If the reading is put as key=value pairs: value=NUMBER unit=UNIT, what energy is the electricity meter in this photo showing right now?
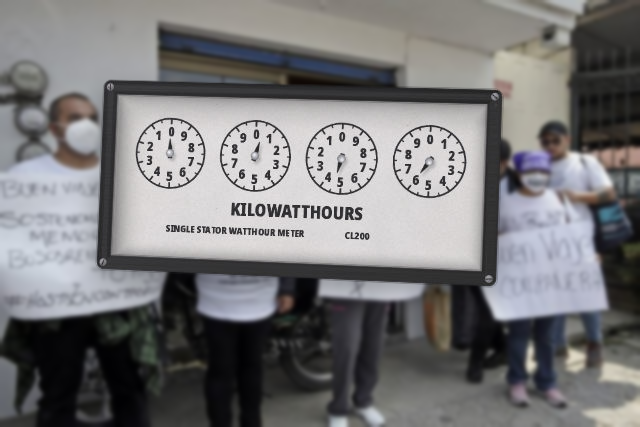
value=46 unit=kWh
